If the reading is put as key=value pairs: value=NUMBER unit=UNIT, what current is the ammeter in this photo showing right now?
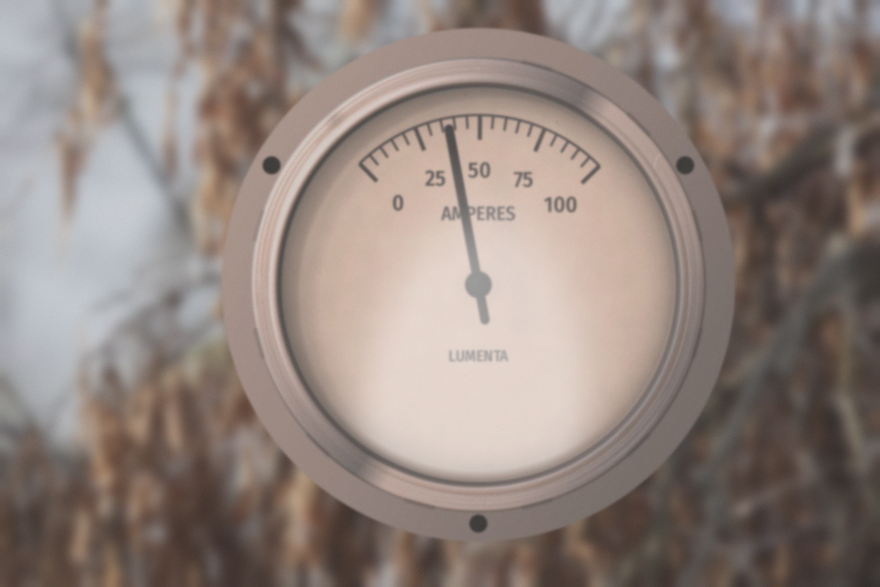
value=37.5 unit=A
